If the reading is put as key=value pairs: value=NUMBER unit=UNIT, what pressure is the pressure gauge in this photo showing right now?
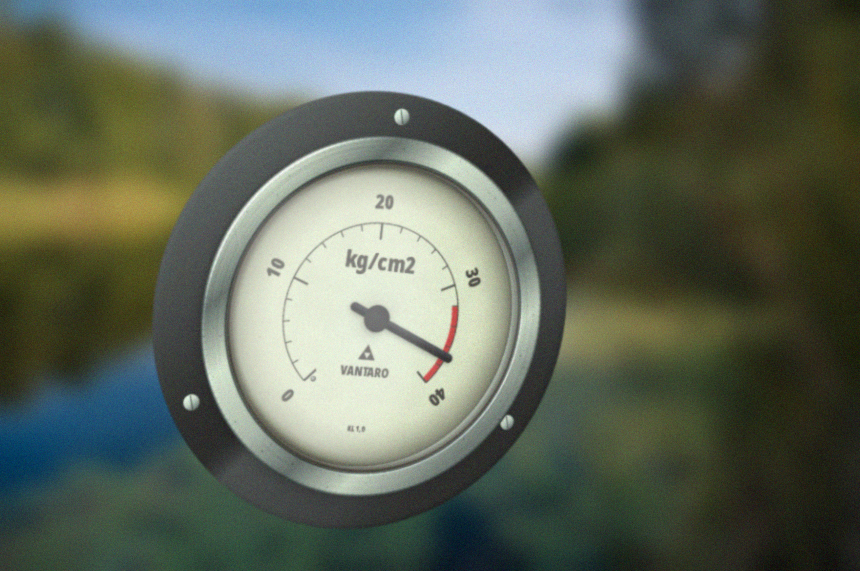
value=37 unit=kg/cm²
